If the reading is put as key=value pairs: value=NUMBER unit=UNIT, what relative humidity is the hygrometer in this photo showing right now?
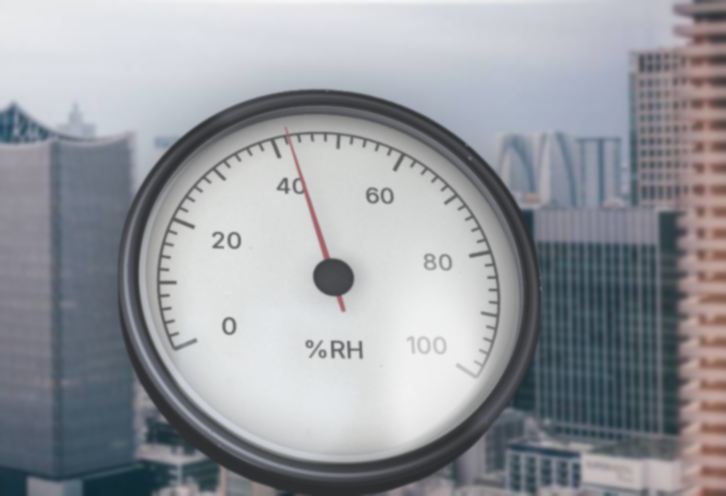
value=42 unit=%
